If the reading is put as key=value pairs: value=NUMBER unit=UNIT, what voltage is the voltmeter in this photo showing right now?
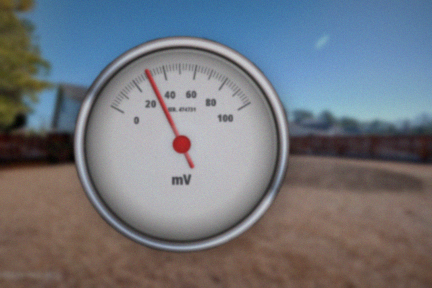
value=30 unit=mV
